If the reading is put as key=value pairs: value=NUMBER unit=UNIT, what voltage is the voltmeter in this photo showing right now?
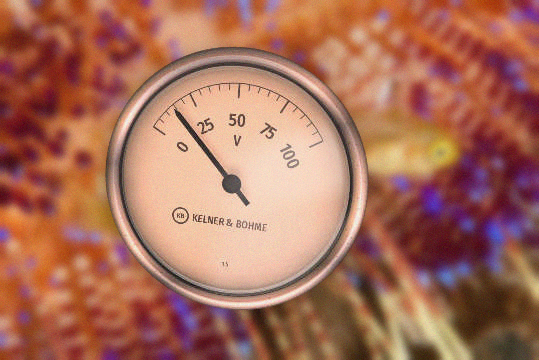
value=15 unit=V
